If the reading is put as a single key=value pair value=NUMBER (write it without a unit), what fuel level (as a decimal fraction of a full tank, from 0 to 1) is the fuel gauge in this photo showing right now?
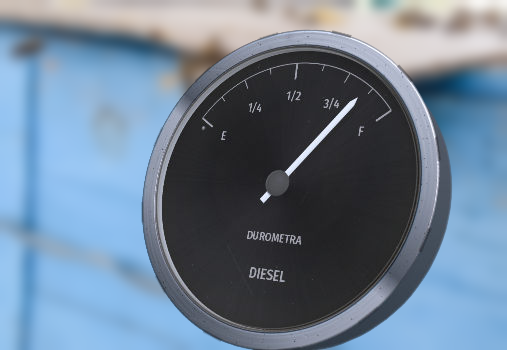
value=0.875
